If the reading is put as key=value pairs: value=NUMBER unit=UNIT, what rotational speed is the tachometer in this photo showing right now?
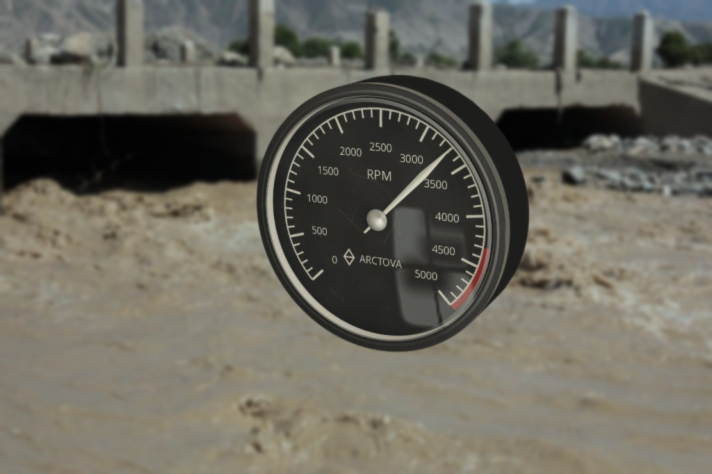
value=3300 unit=rpm
